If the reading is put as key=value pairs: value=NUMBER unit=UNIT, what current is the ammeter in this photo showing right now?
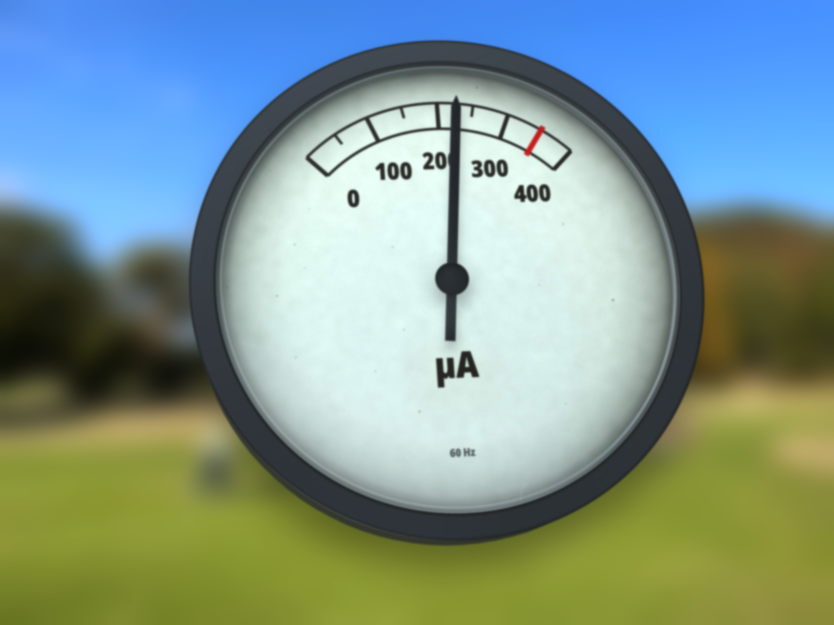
value=225 unit=µA
